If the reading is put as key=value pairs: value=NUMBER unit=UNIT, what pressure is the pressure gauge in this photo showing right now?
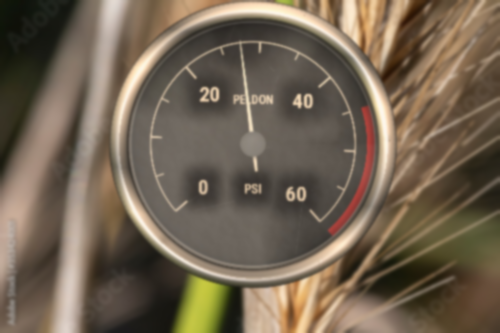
value=27.5 unit=psi
